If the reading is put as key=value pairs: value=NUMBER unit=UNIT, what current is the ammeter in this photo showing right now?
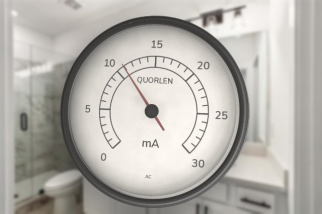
value=11 unit=mA
